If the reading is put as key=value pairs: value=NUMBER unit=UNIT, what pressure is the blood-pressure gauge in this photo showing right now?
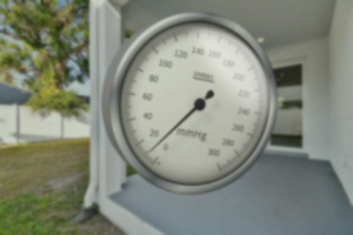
value=10 unit=mmHg
